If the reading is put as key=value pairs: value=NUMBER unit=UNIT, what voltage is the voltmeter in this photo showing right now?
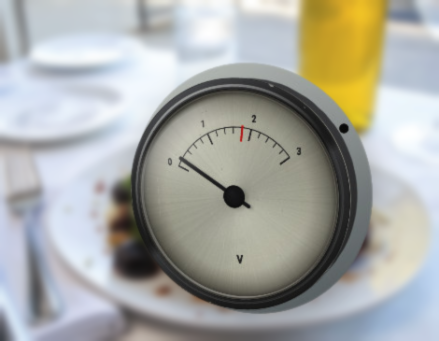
value=0.2 unit=V
